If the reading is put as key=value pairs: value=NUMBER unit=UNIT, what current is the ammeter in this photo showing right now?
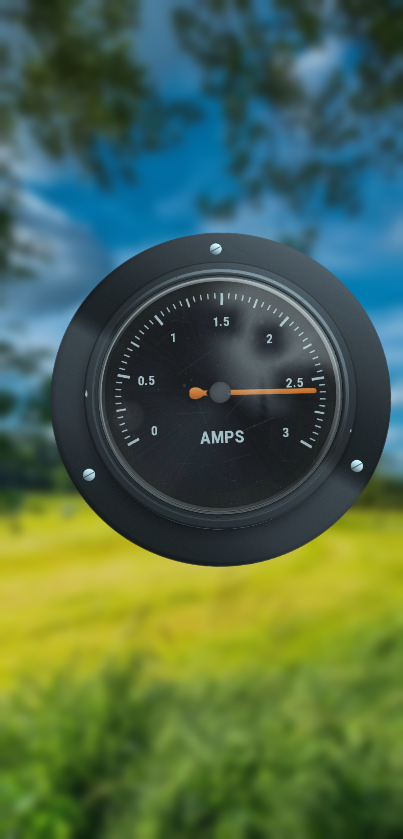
value=2.6 unit=A
